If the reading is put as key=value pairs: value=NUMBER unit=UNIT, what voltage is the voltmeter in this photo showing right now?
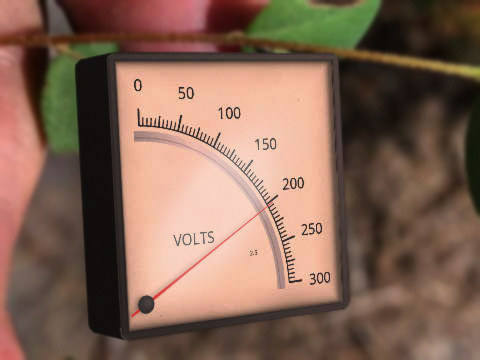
value=200 unit=V
